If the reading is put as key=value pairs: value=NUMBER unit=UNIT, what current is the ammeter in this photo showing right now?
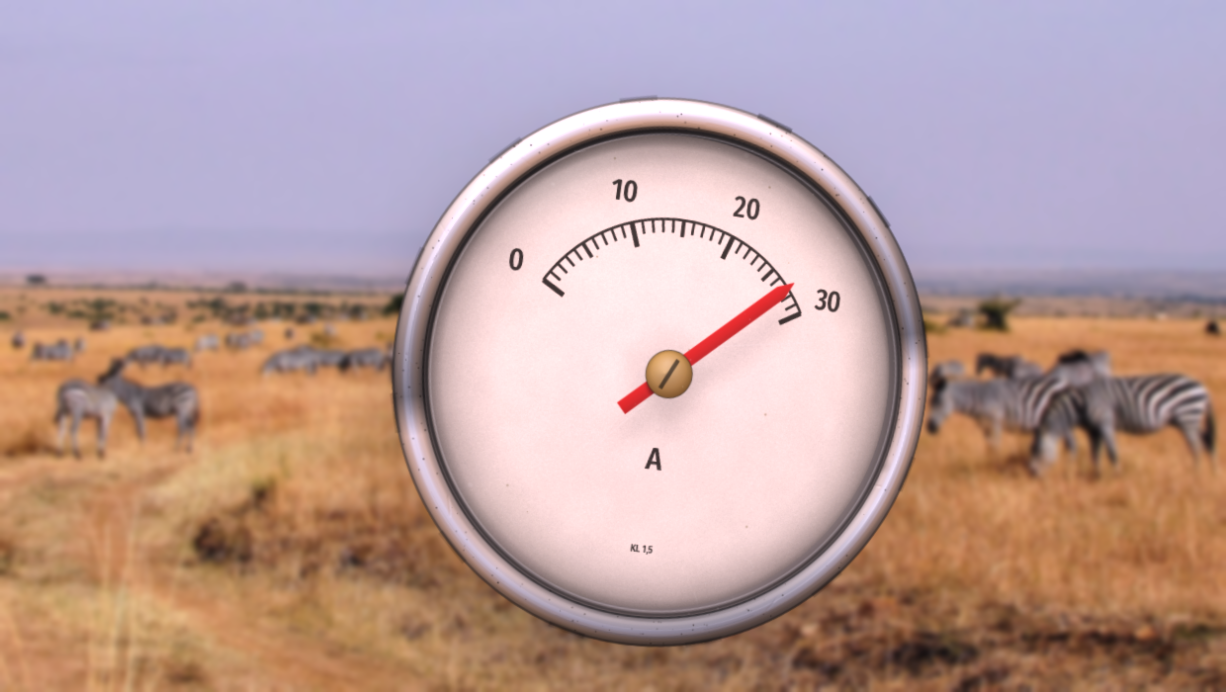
value=27 unit=A
